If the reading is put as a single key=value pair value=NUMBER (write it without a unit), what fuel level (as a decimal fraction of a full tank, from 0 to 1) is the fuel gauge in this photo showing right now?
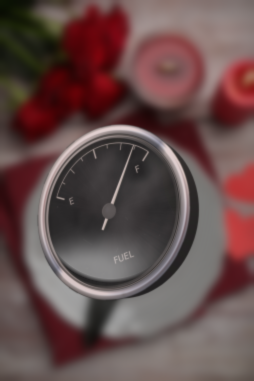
value=0.875
